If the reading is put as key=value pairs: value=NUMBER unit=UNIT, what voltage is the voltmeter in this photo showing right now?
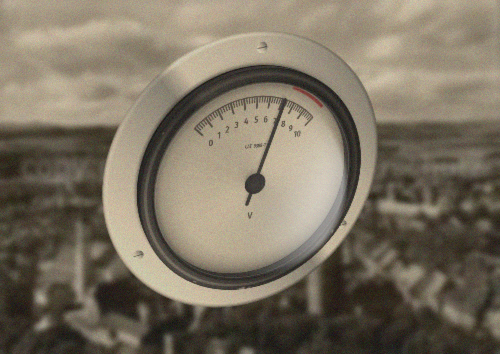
value=7 unit=V
